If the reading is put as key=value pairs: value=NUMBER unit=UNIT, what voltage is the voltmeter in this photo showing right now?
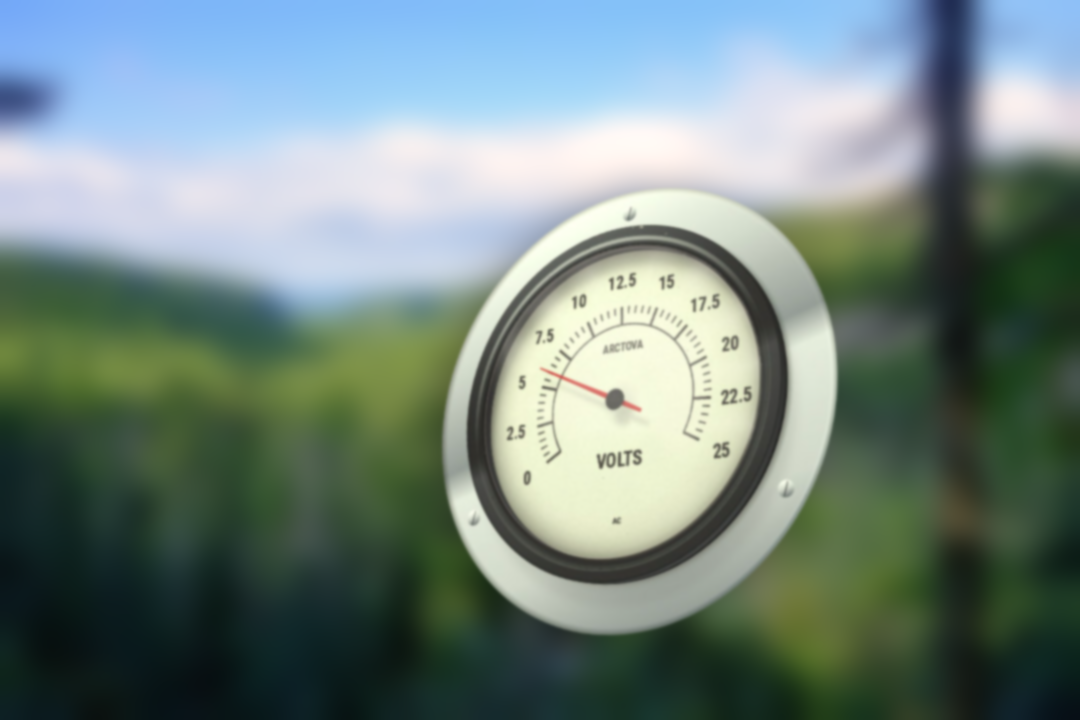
value=6 unit=V
